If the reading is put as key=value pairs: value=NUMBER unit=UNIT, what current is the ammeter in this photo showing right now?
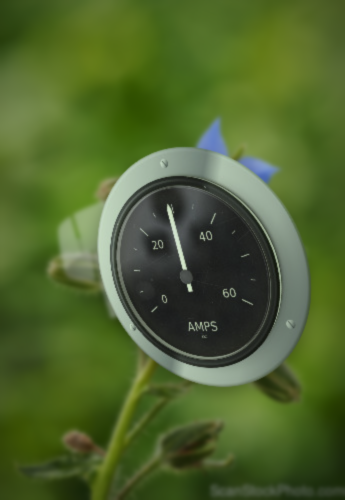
value=30 unit=A
